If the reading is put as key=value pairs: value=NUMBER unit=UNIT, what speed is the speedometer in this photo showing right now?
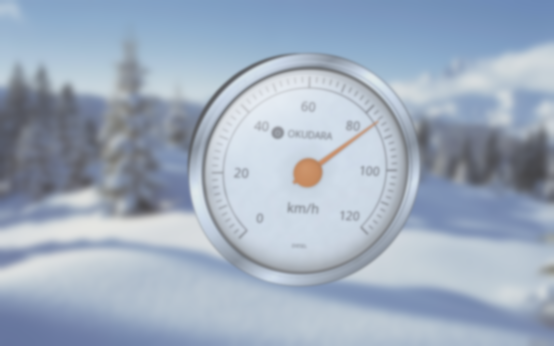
value=84 unit=km/h
